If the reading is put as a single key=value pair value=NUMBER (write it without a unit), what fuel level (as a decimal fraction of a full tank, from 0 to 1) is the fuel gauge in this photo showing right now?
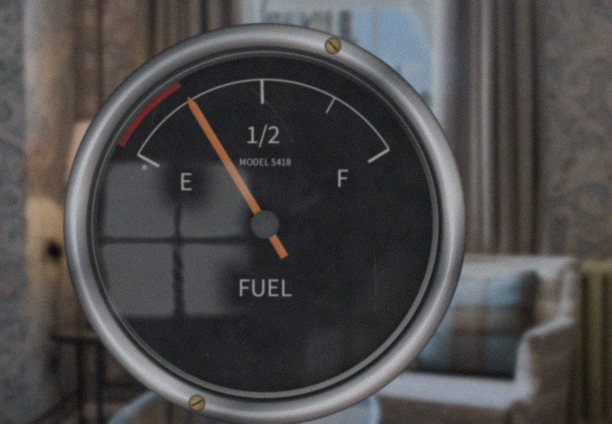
value=0.25
